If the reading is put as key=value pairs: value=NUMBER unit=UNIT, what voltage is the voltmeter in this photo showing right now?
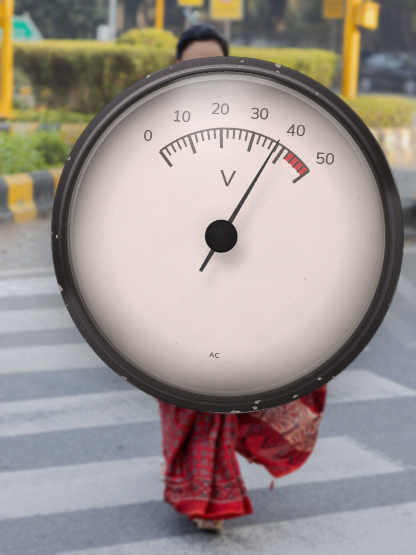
value=38 unit=V
